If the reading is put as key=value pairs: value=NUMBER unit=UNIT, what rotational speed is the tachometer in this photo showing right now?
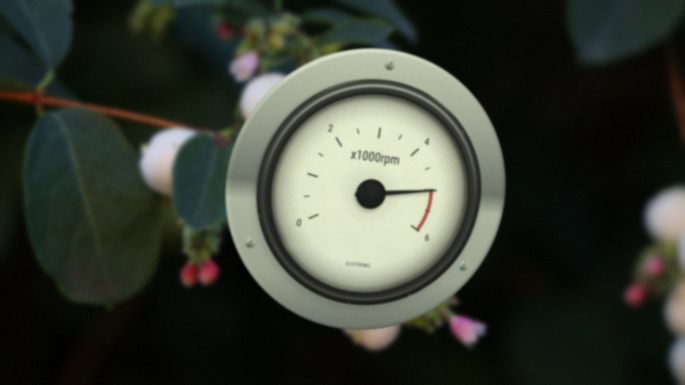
value=5000 unit=rpm
